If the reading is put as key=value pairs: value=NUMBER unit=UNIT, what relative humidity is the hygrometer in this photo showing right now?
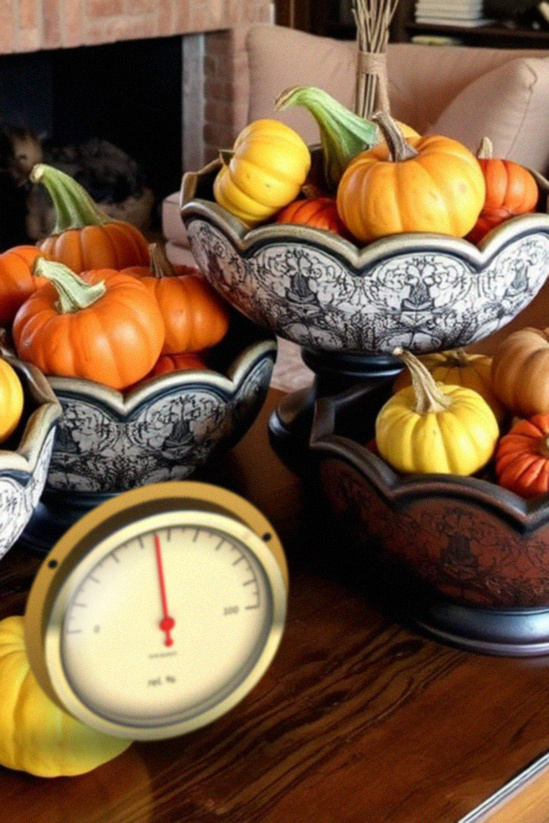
value=45 unit=%
